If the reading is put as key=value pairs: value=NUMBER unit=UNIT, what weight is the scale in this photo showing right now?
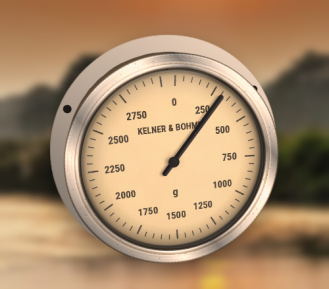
value=300 unit=g
